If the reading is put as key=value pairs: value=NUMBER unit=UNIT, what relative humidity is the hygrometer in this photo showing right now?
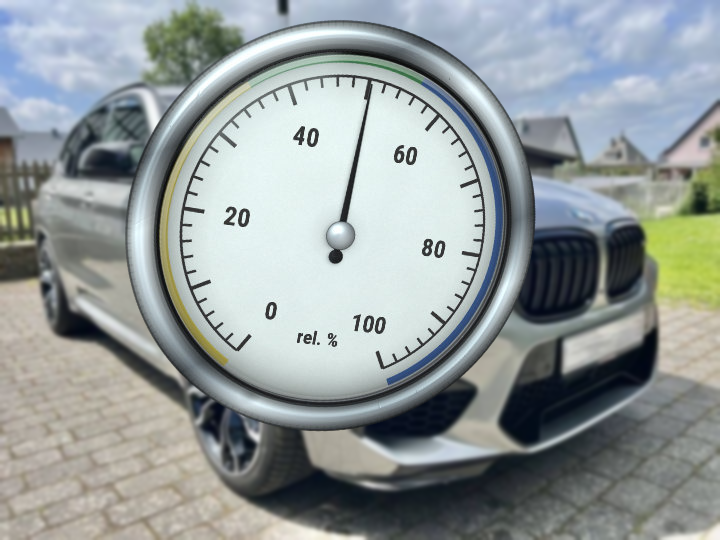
value=50 unit=%
